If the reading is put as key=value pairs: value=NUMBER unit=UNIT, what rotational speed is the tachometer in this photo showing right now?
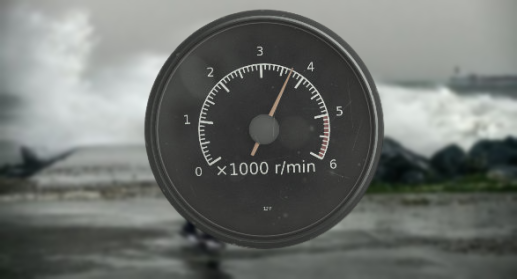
value=3700 unit=rpm
